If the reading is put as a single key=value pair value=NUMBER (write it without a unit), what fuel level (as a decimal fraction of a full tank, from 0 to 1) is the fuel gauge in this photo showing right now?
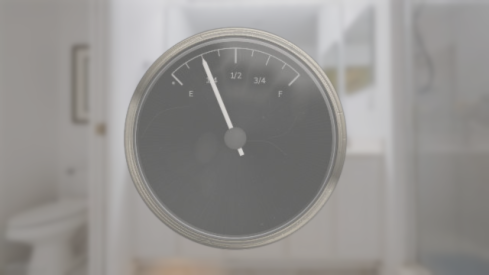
value=0.25
